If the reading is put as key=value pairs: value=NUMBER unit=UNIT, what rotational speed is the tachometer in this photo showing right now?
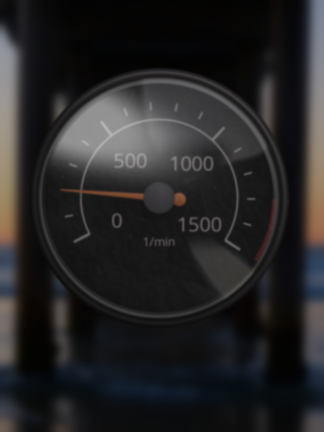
value=200 unit=rpm
